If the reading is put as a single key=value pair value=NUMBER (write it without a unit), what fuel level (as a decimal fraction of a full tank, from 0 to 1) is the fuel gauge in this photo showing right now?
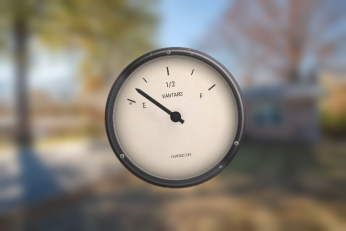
value=0.125
